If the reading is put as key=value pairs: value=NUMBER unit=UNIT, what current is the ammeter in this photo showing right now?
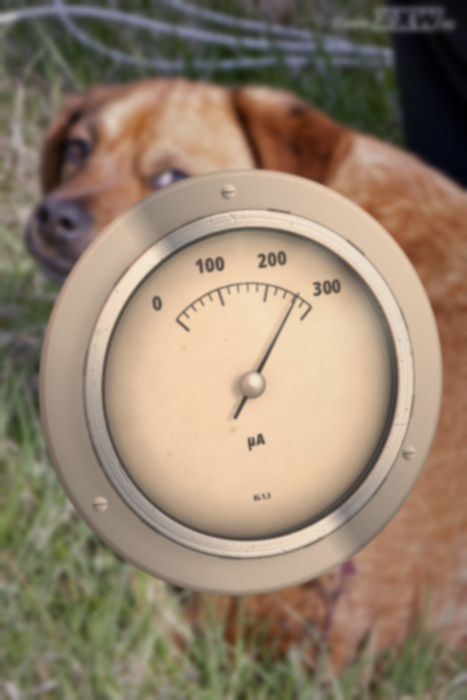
value=260 unit=µA
